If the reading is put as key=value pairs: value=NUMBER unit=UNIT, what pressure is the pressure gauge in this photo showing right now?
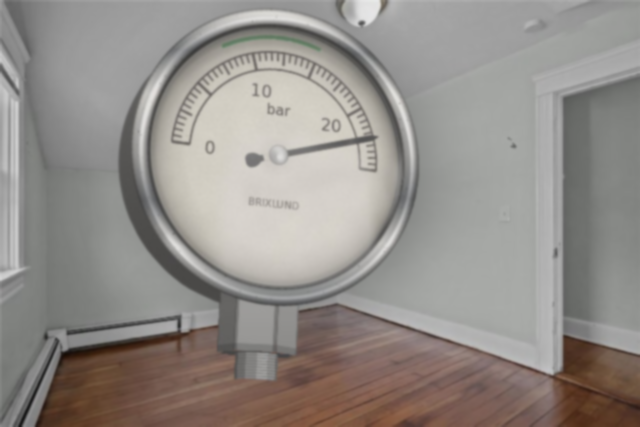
value=22.5 unit=bar
